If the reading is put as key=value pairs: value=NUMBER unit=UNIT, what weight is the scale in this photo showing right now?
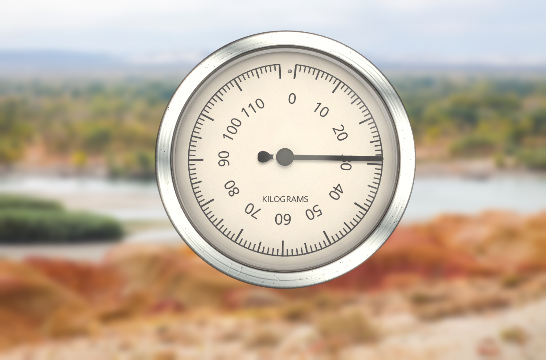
value=29 unit=kg
